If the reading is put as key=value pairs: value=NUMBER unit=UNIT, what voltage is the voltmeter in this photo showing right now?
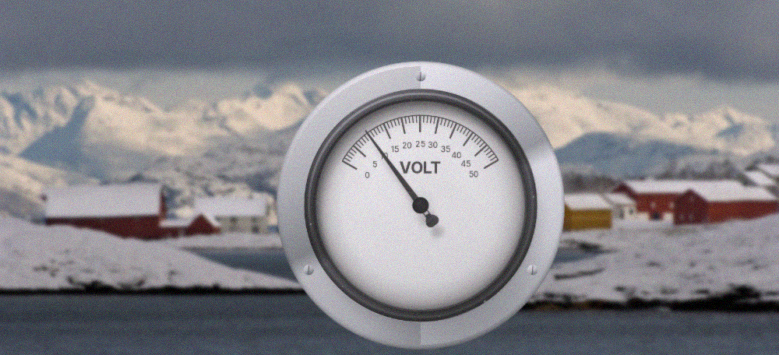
value=10 unit=V
